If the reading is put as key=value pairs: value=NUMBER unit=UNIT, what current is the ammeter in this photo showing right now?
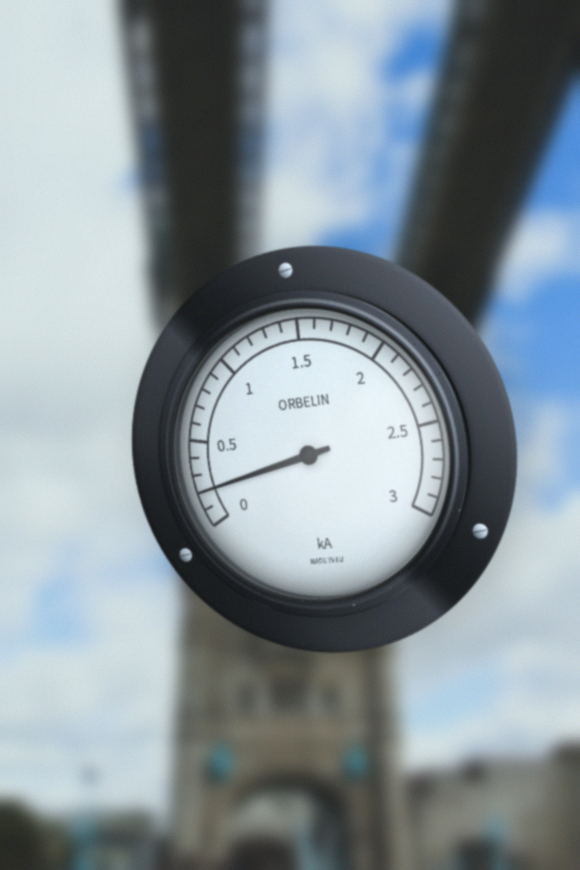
value=0.2 unit=kA
